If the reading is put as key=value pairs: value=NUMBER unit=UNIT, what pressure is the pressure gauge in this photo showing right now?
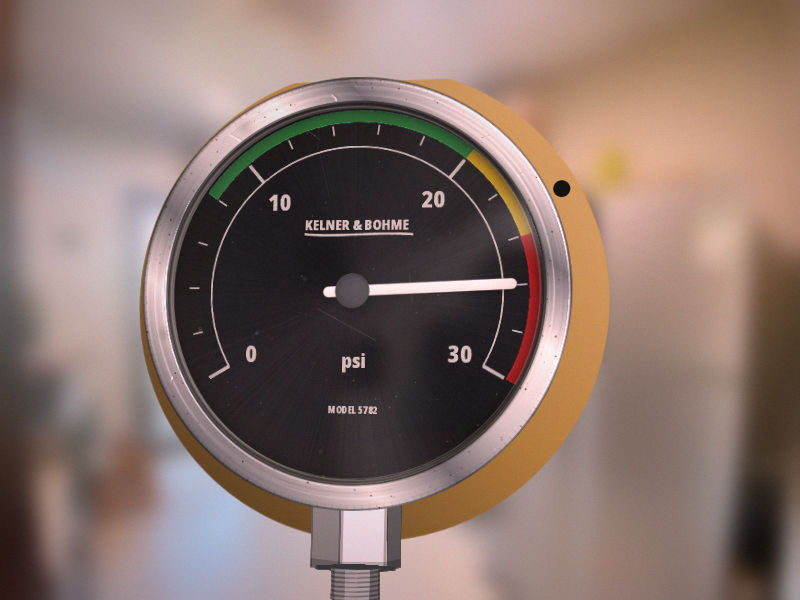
value=26 unit=psi
